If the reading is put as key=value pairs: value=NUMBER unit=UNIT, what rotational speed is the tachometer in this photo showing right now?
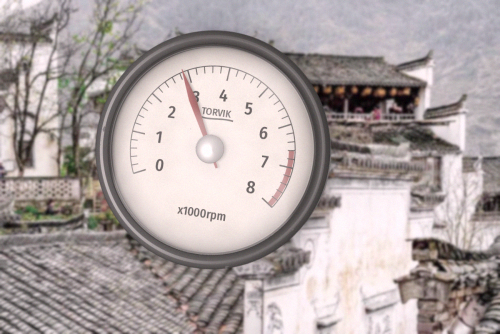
value=2900 unit=rpm
